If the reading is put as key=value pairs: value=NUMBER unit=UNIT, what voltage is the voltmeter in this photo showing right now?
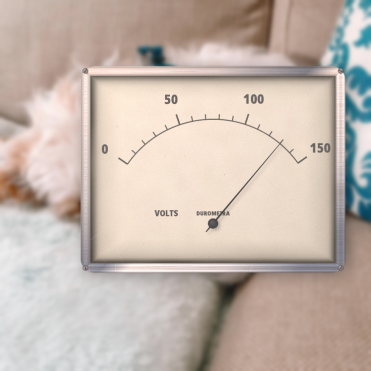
value=130 unit=V
